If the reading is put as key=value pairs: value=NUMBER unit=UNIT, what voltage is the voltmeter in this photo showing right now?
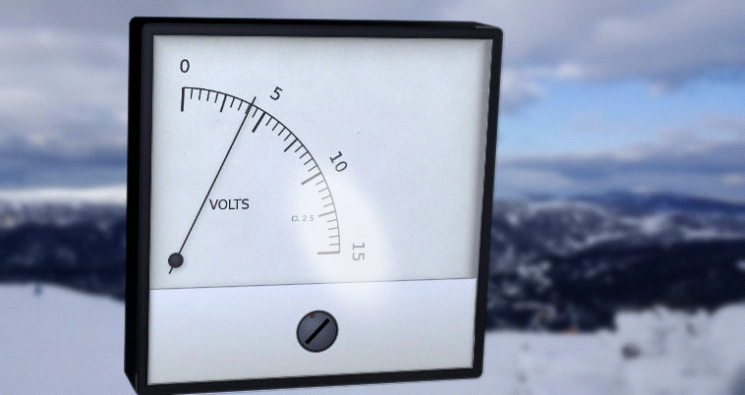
value=4 unit=V
